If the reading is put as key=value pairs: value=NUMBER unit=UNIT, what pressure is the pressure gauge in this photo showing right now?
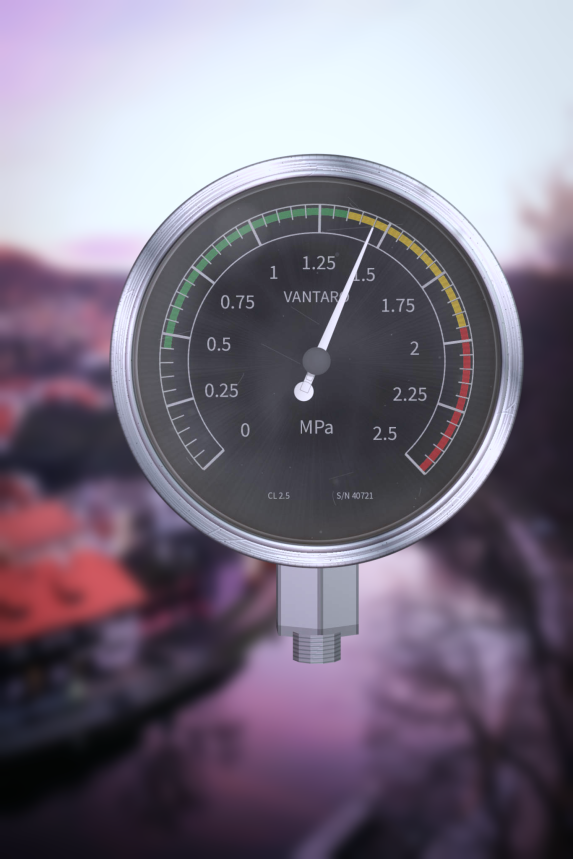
value=1.45 unit=MPa
